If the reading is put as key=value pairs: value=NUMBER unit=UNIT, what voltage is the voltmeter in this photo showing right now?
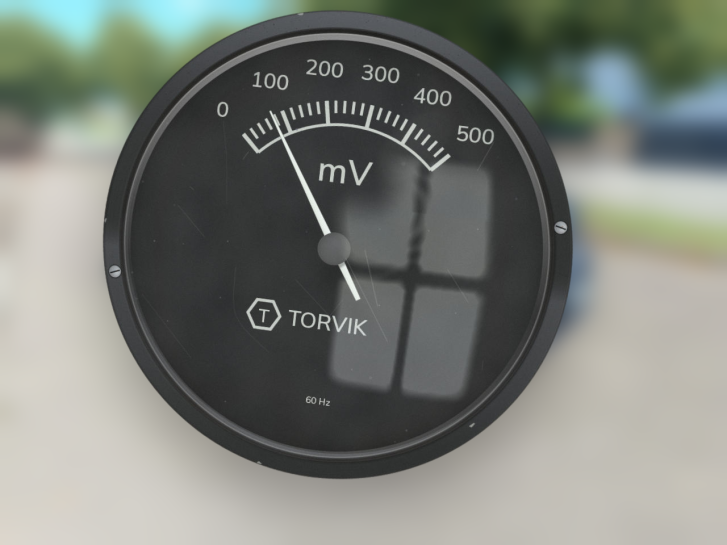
value=80 unit=mV
